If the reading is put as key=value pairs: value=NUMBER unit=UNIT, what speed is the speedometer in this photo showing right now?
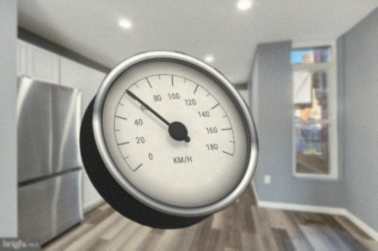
value=60 unit=km/h
